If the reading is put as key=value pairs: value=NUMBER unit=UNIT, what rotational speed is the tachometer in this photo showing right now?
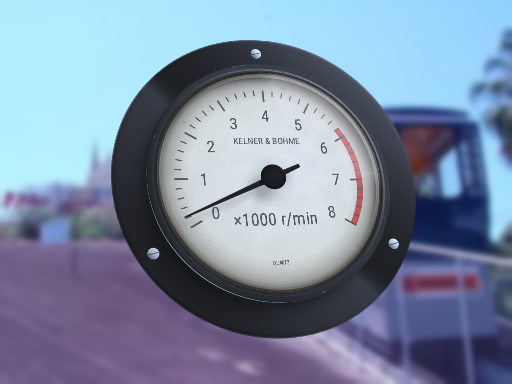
value=200 unit=rpm
